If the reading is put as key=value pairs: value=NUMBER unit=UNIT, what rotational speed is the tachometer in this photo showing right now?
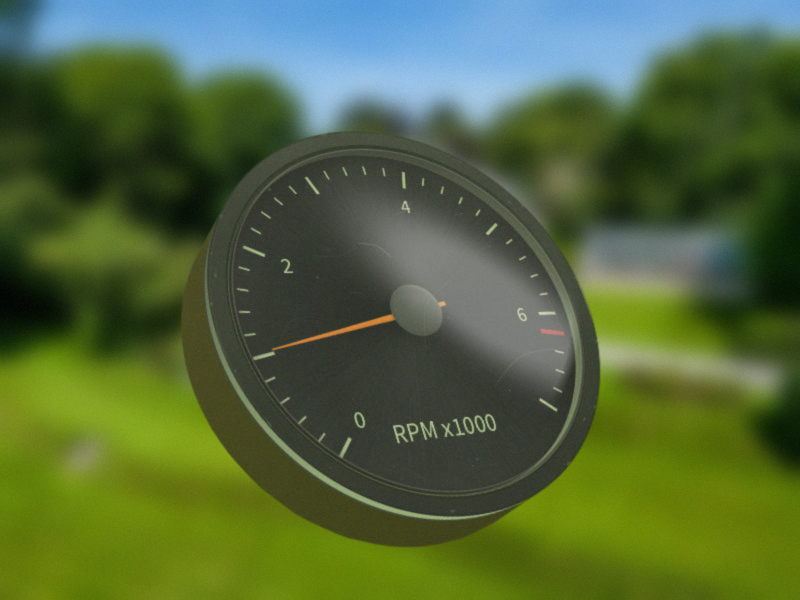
value=1000 unit=rpm
